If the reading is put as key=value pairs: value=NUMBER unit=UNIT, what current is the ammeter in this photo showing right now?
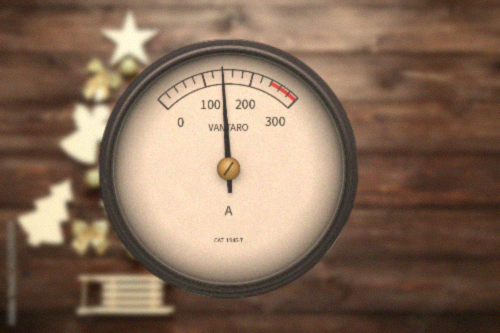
value=140 unit=A
